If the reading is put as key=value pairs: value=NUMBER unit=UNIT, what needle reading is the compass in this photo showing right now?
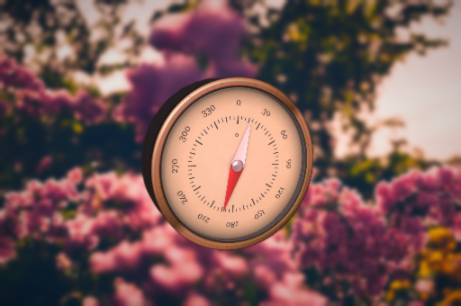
value=195 unit=°
